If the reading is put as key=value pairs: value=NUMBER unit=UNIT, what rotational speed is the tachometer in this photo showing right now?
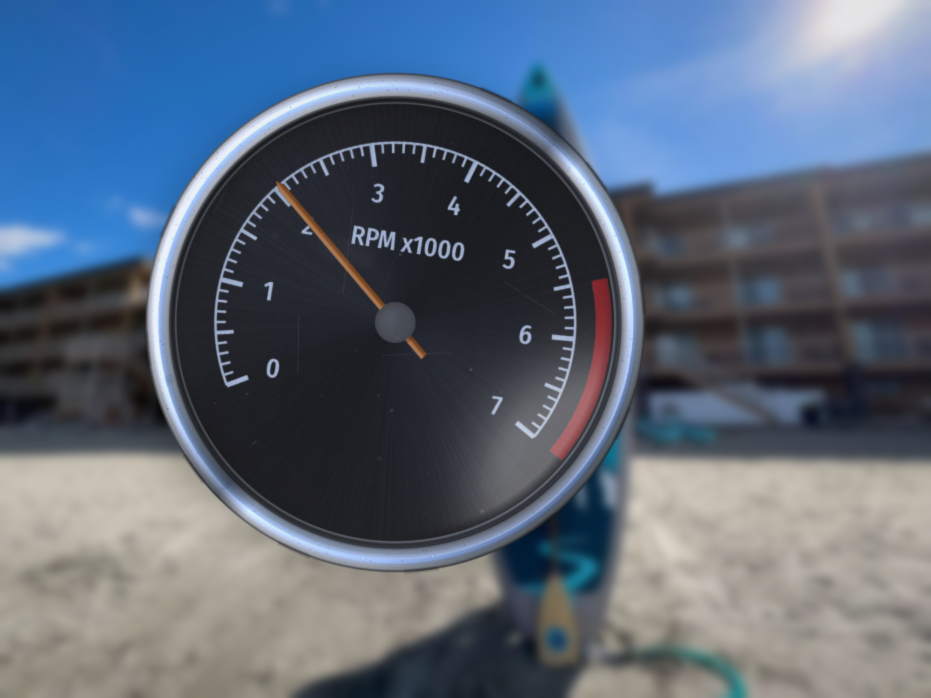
value=2050 unit=rpm
